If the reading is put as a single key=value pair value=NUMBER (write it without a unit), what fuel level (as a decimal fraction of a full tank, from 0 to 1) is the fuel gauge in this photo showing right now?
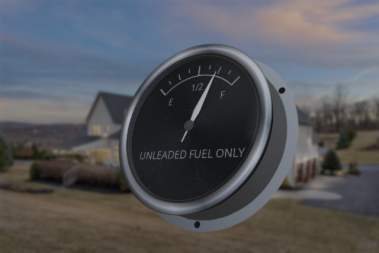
value=0.75
